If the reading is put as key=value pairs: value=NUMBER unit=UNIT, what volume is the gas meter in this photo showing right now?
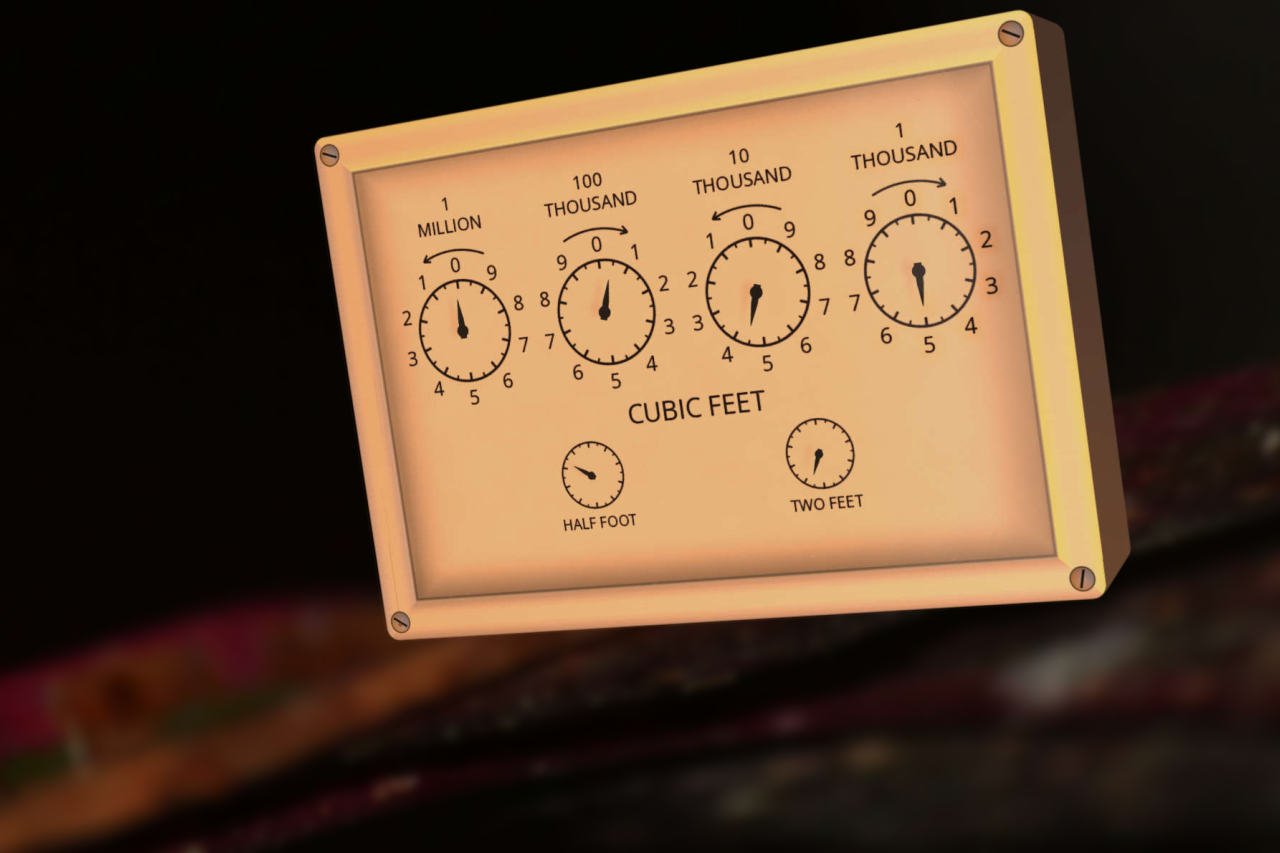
value=4500 unit=ft³
